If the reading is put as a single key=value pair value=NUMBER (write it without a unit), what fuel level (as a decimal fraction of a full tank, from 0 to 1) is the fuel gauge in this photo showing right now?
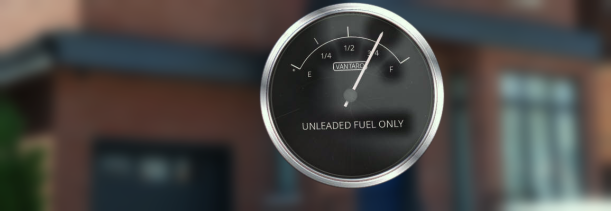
value=0.75
